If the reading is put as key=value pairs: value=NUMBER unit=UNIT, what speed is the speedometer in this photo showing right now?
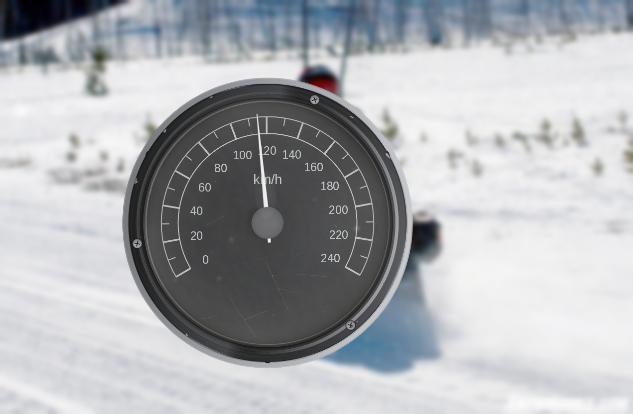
value=115 unit=km/h
